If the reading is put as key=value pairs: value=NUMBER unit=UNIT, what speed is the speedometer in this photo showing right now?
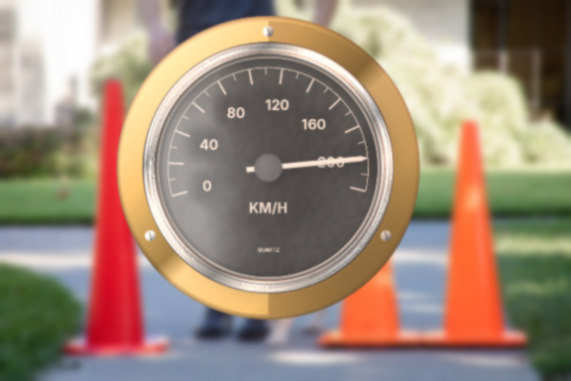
value=200 unit=km/h
